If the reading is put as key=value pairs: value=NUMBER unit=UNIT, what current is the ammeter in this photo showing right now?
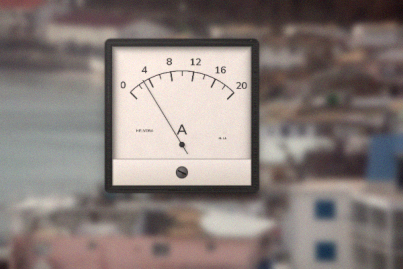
value=3 unit=A
